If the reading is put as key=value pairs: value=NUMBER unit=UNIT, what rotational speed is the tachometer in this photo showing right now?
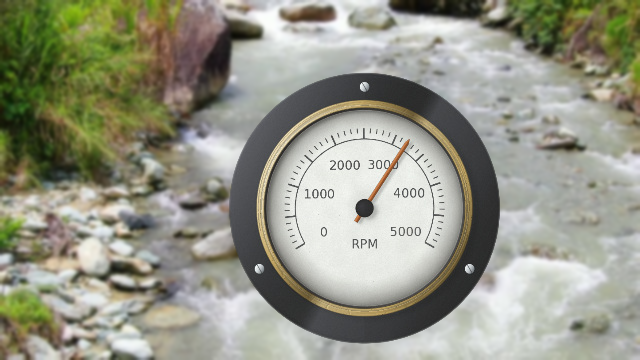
value=3200 unit=rpm
